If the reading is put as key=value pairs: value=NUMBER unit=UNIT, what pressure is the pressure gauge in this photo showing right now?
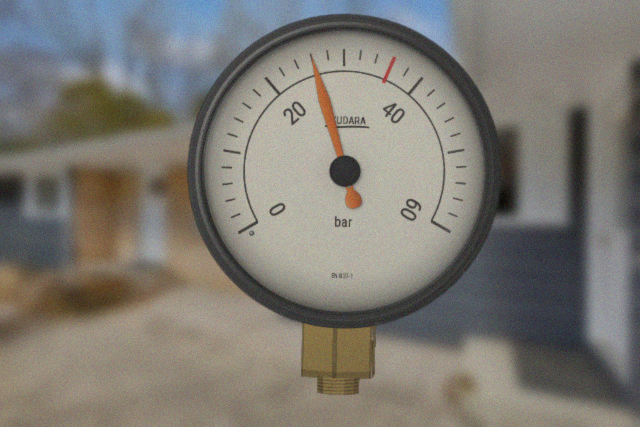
value=26 unit=bar
